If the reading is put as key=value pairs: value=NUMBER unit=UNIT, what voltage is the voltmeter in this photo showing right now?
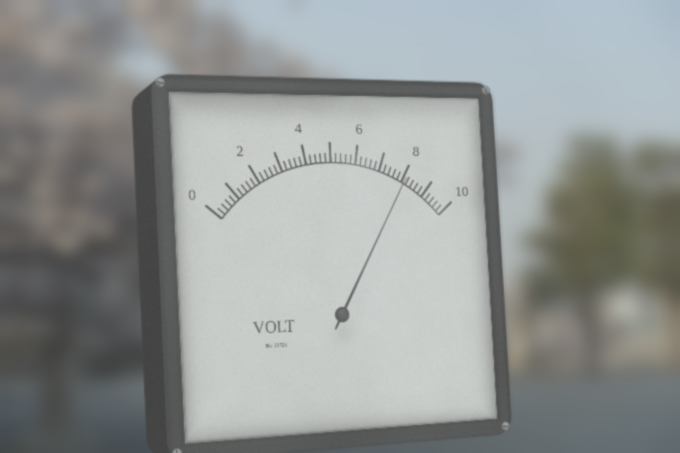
value=8 unit=V
